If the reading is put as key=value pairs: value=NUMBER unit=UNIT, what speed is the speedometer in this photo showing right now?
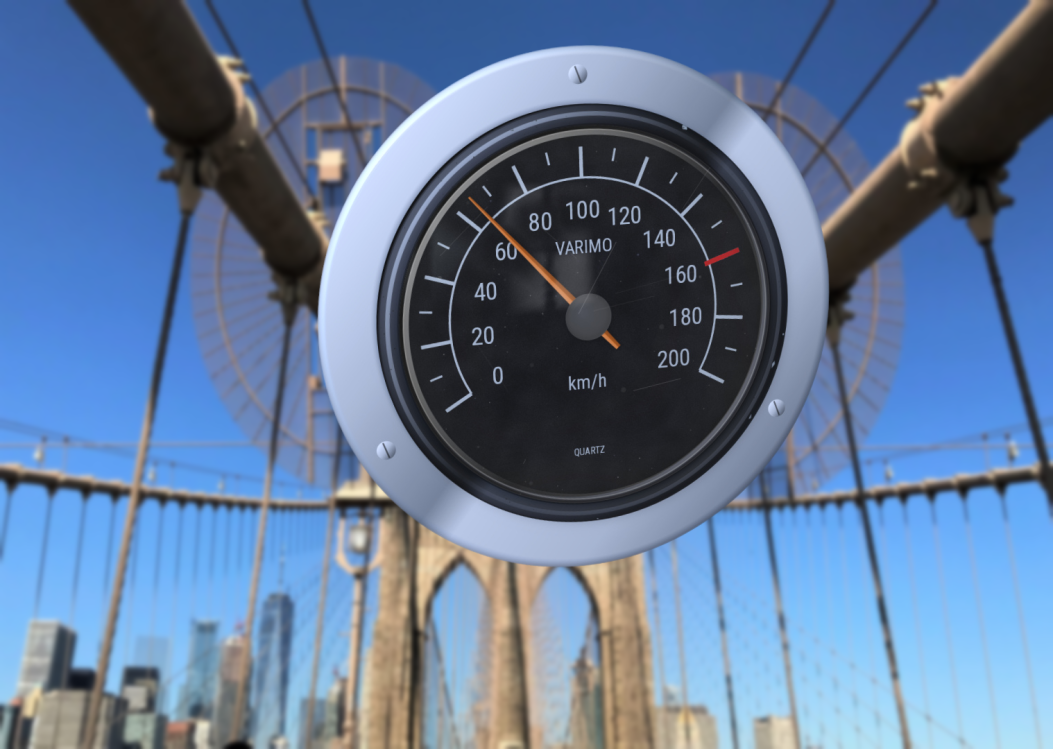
value=65 unit=km/h
